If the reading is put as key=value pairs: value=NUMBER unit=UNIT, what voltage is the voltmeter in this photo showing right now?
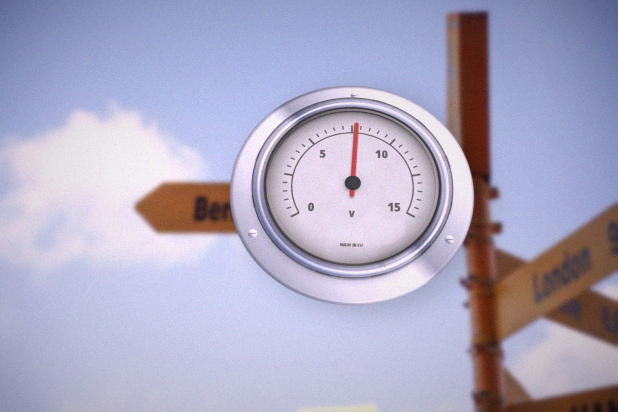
value=7.75 unit=V
